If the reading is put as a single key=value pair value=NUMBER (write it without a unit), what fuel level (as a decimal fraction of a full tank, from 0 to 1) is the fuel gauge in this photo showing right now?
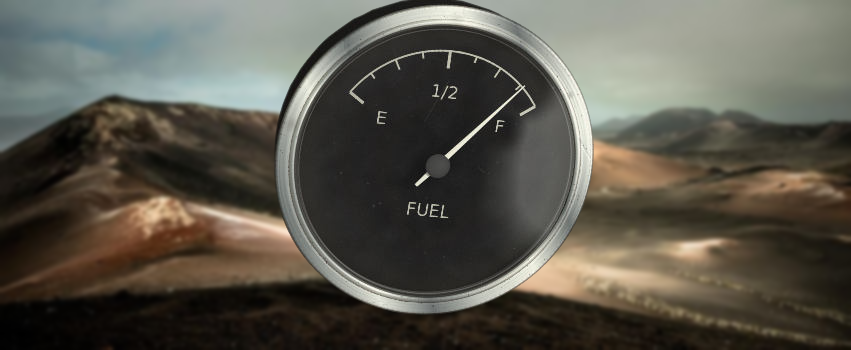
value=0.875
